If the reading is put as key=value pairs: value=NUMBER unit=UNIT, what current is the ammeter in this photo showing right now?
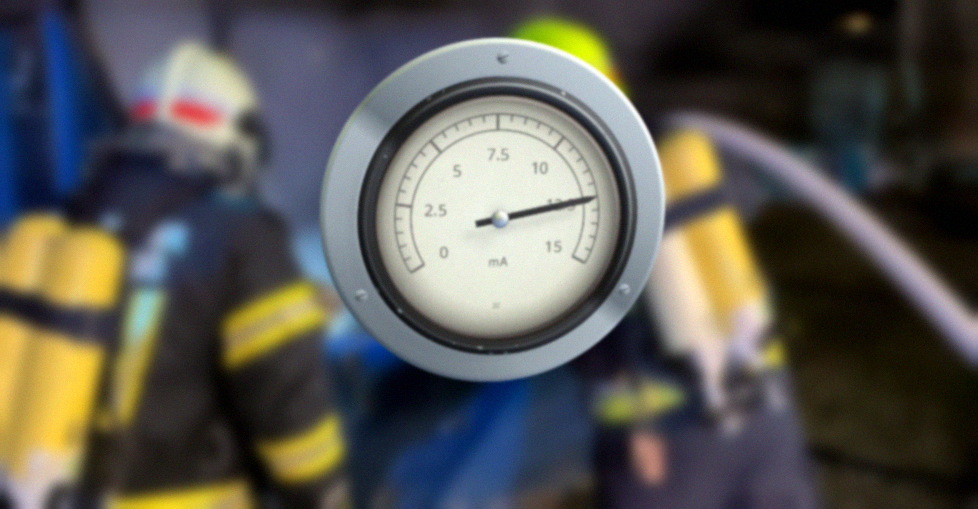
value=12.5 unit=mA
